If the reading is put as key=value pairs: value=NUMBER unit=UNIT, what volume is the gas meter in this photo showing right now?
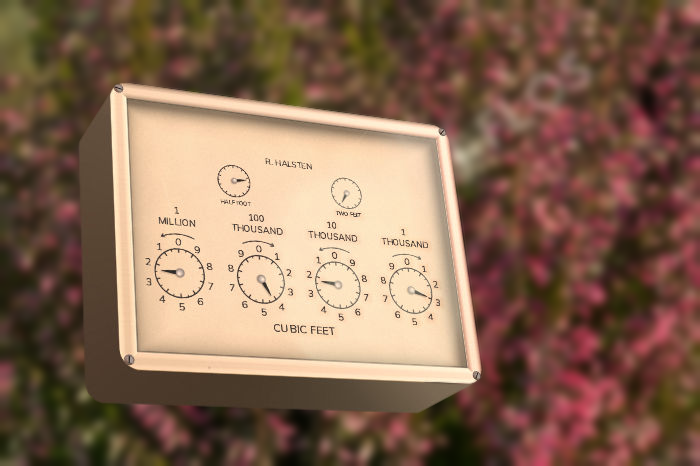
value=242300 unit=ft³
